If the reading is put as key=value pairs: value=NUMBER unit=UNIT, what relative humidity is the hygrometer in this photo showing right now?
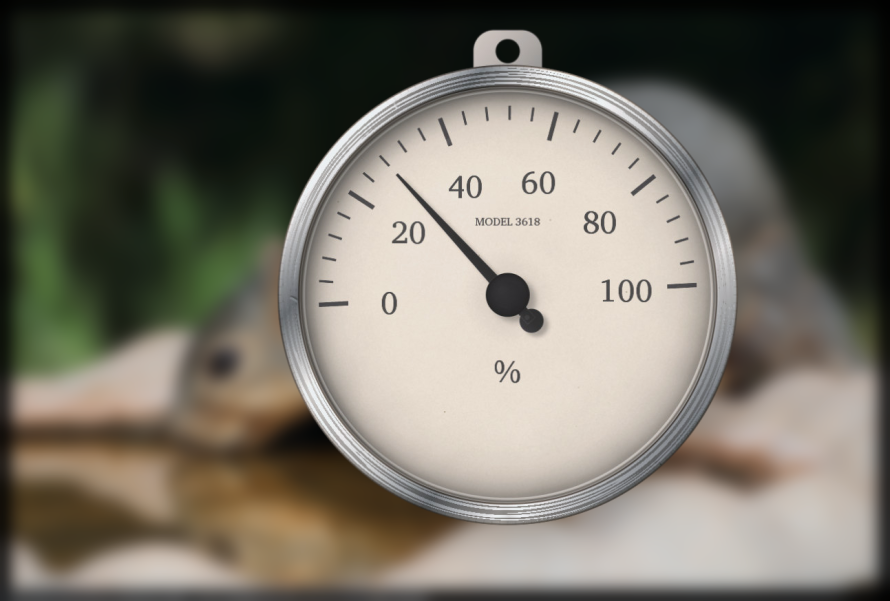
value=28 unit=%
